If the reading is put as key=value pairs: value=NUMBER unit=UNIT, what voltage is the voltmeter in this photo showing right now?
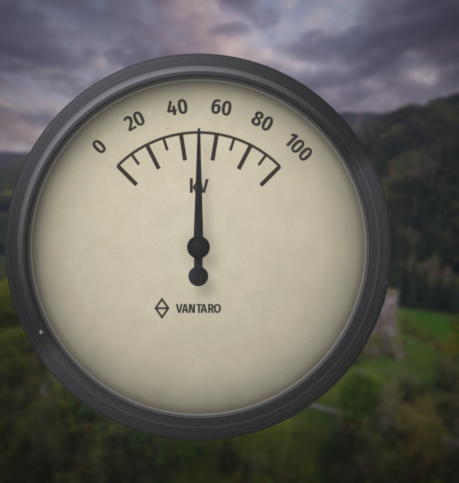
value=50 unit=kV
